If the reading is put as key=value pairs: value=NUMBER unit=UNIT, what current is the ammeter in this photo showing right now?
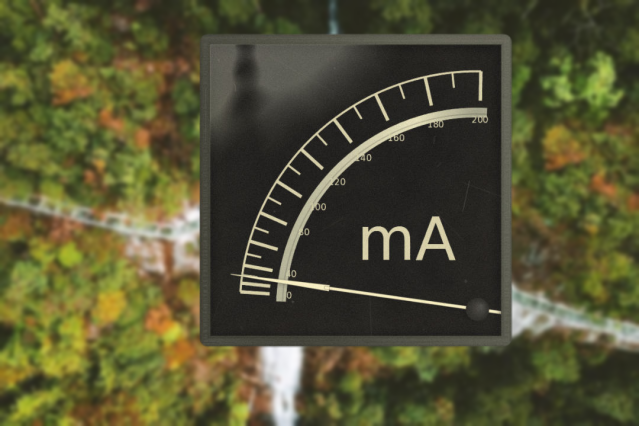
value=30 unit=mA
